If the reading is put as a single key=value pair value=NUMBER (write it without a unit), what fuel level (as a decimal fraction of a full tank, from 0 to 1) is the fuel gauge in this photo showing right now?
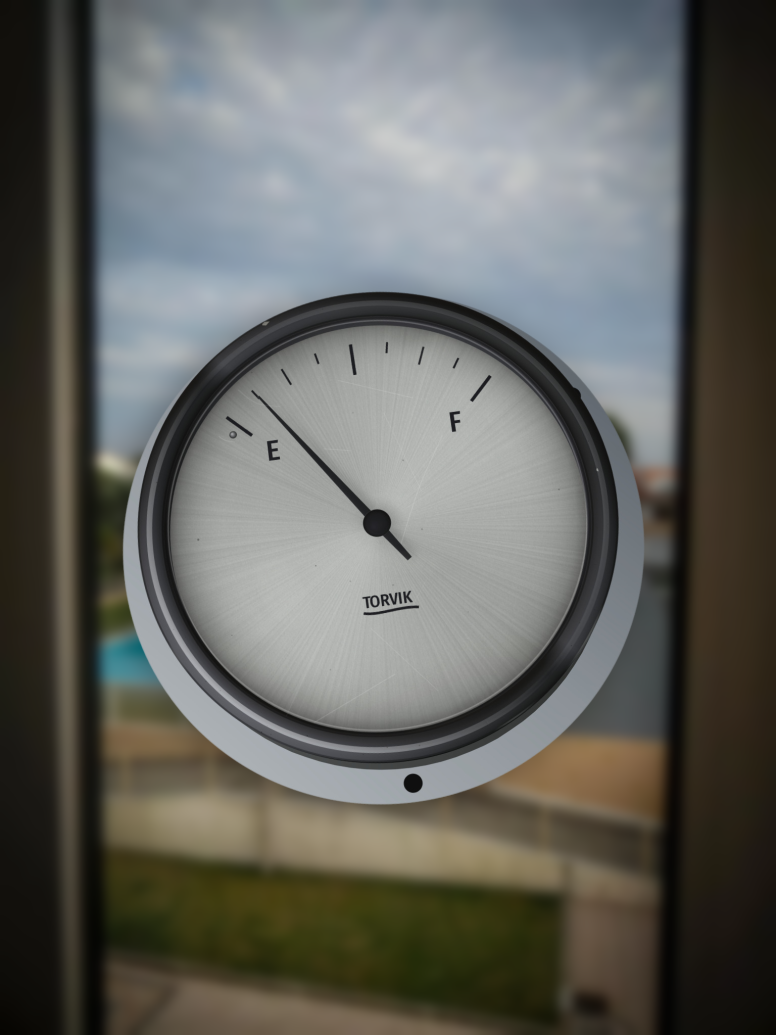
value=0.125
